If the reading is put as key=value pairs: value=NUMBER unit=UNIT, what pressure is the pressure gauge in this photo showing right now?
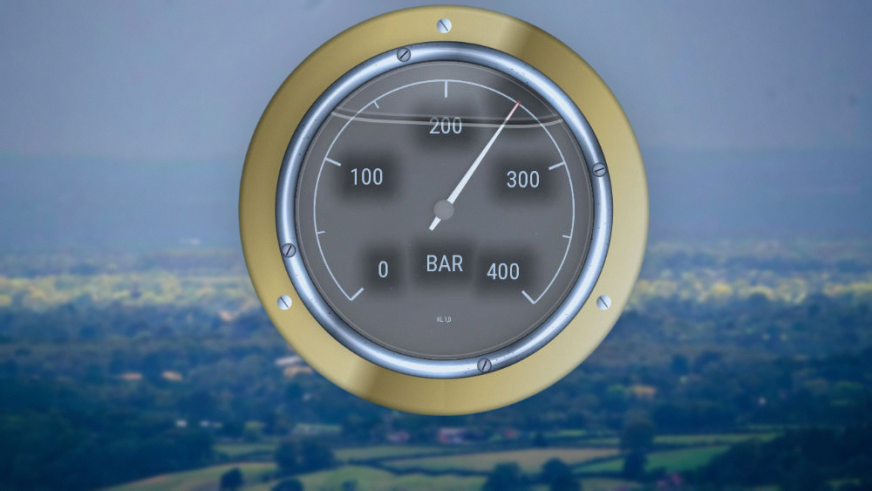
value=250 unit=bar
